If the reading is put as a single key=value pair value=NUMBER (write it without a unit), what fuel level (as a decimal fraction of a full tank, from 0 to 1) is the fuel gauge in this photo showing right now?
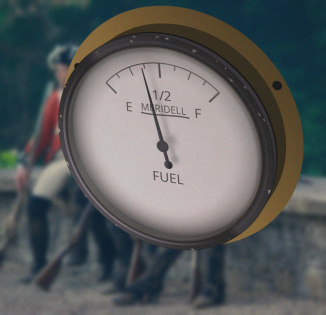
value=0.375
